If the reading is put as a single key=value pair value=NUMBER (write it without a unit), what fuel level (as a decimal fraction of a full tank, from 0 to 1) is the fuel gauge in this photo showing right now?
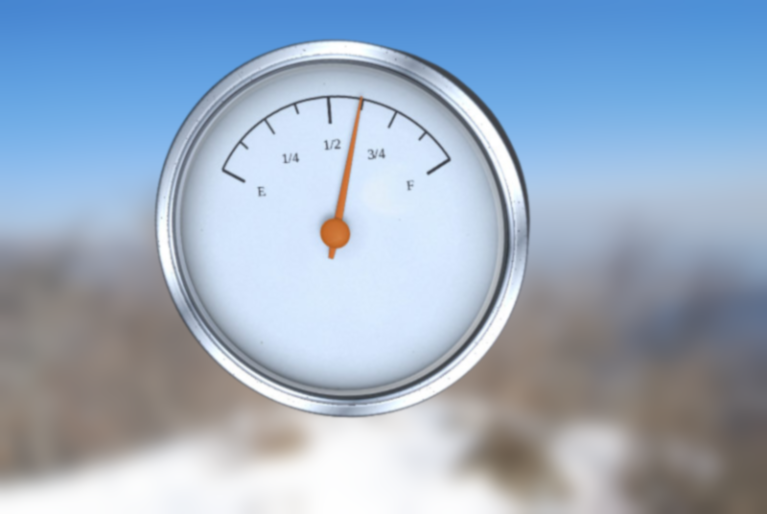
value=0.625
